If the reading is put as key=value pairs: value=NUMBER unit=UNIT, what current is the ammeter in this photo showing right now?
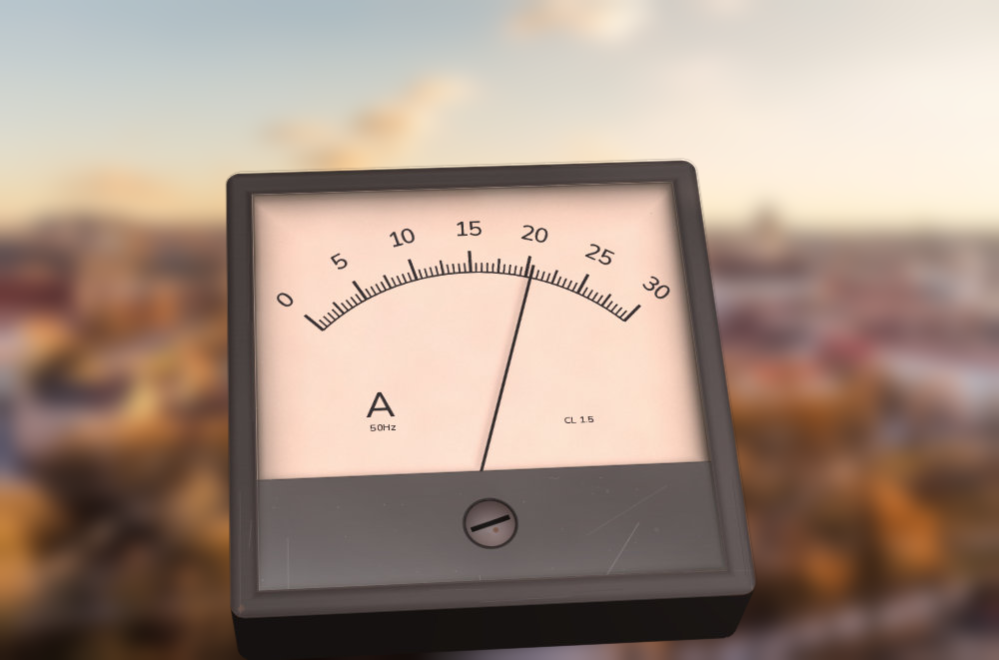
value=20.5 unit=A
